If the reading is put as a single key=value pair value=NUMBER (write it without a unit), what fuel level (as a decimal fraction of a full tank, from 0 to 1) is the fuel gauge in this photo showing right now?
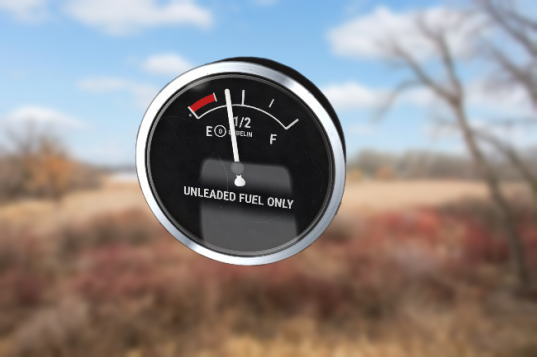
value=0.375
